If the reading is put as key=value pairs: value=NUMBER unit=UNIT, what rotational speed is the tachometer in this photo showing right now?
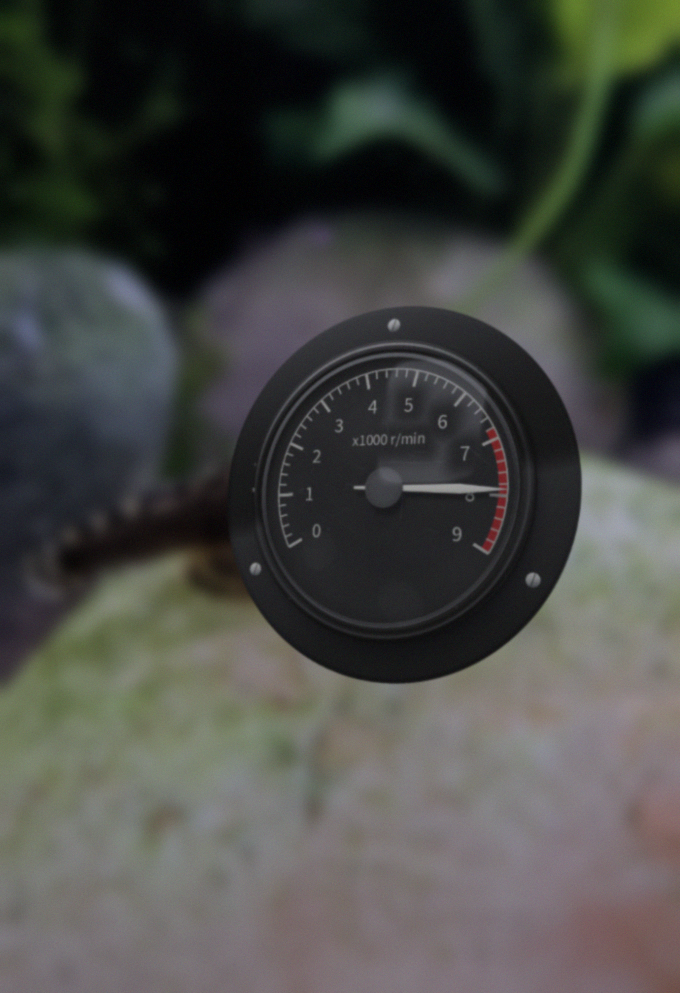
value=7900 unit=rpm
